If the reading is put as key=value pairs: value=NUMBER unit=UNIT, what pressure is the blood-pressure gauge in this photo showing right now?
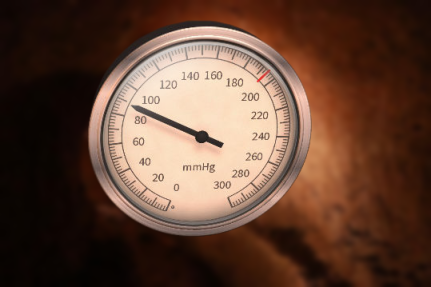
value=90 unit=mmHg
